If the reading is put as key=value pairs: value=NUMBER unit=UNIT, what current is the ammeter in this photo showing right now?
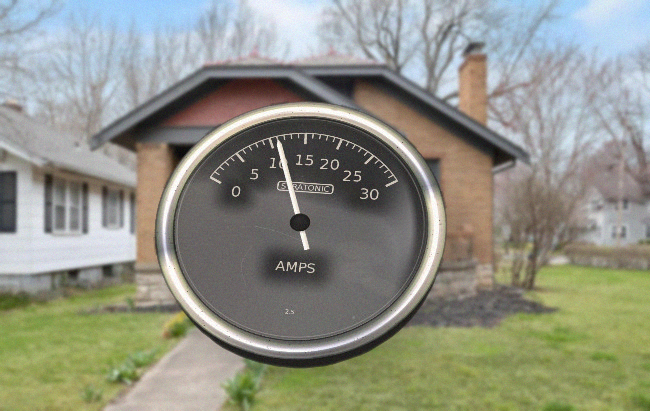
value=11 unit=A
